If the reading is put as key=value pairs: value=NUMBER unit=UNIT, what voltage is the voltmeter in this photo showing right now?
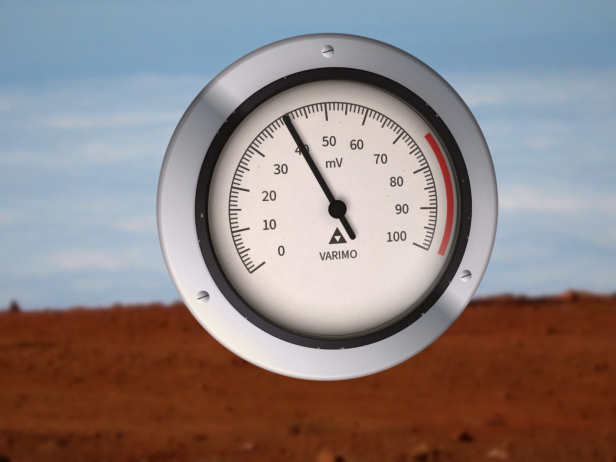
value=40 unit=mV
